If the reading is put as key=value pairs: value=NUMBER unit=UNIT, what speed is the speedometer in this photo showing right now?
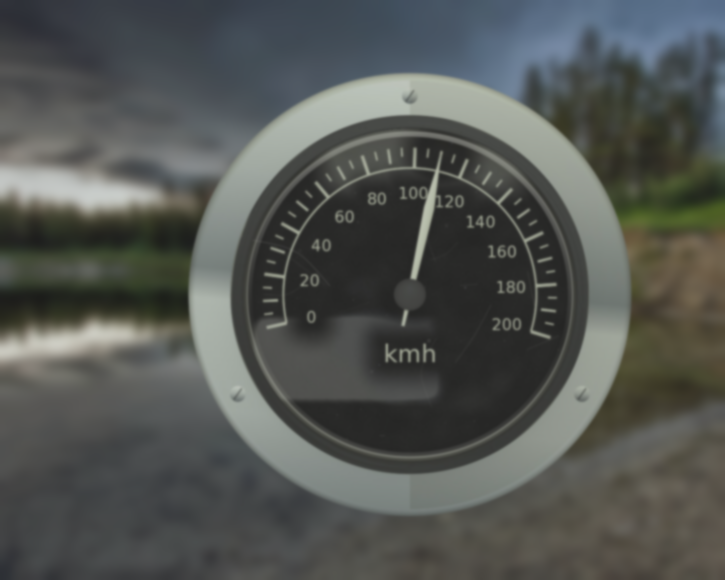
value=110 unit=km/h
